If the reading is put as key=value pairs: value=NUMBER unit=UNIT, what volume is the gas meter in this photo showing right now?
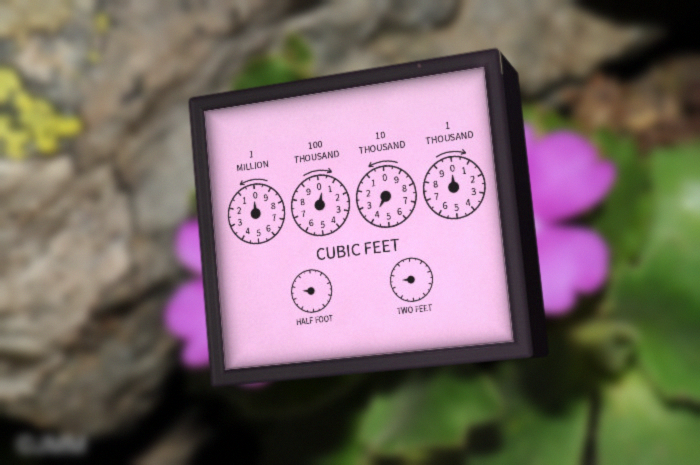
value=4000 unit=ft³
